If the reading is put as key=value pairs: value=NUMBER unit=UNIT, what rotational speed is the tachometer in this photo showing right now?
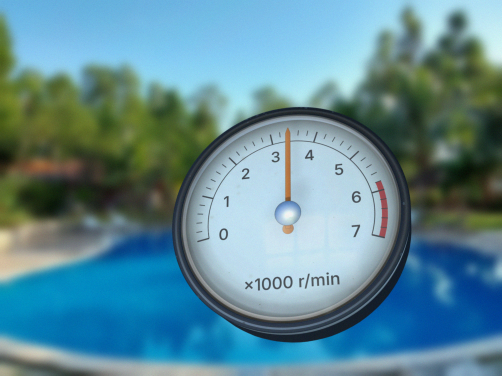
value=3400 unit=rpm
